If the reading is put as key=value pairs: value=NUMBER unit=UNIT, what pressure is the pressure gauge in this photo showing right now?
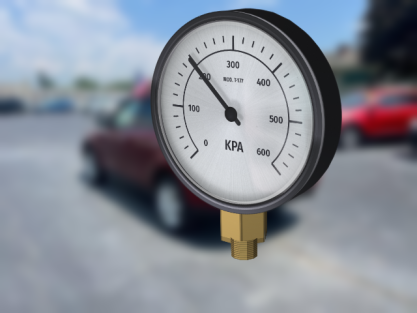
value=200 unit=kPa
